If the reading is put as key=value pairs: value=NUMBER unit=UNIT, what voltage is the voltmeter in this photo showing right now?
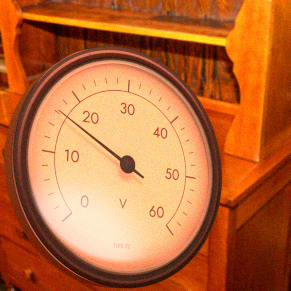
value=16 unit=V
